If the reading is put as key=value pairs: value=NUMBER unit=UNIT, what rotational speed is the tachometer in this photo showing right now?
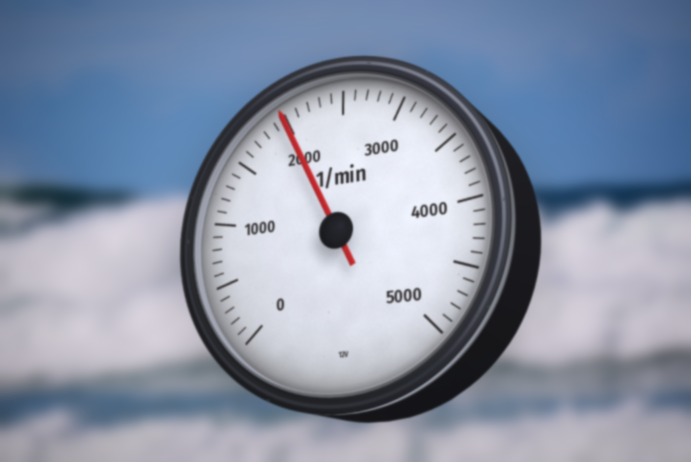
value=2000 unit=rpm
